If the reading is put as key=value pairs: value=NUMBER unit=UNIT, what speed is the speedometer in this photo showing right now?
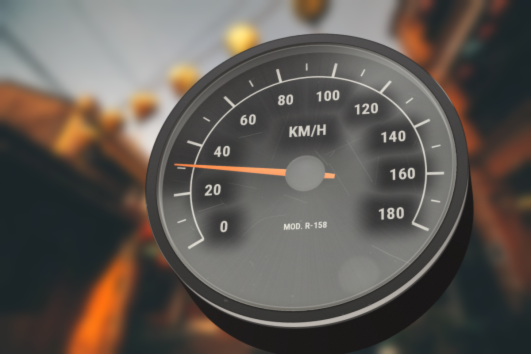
value=30 unit=km/h
